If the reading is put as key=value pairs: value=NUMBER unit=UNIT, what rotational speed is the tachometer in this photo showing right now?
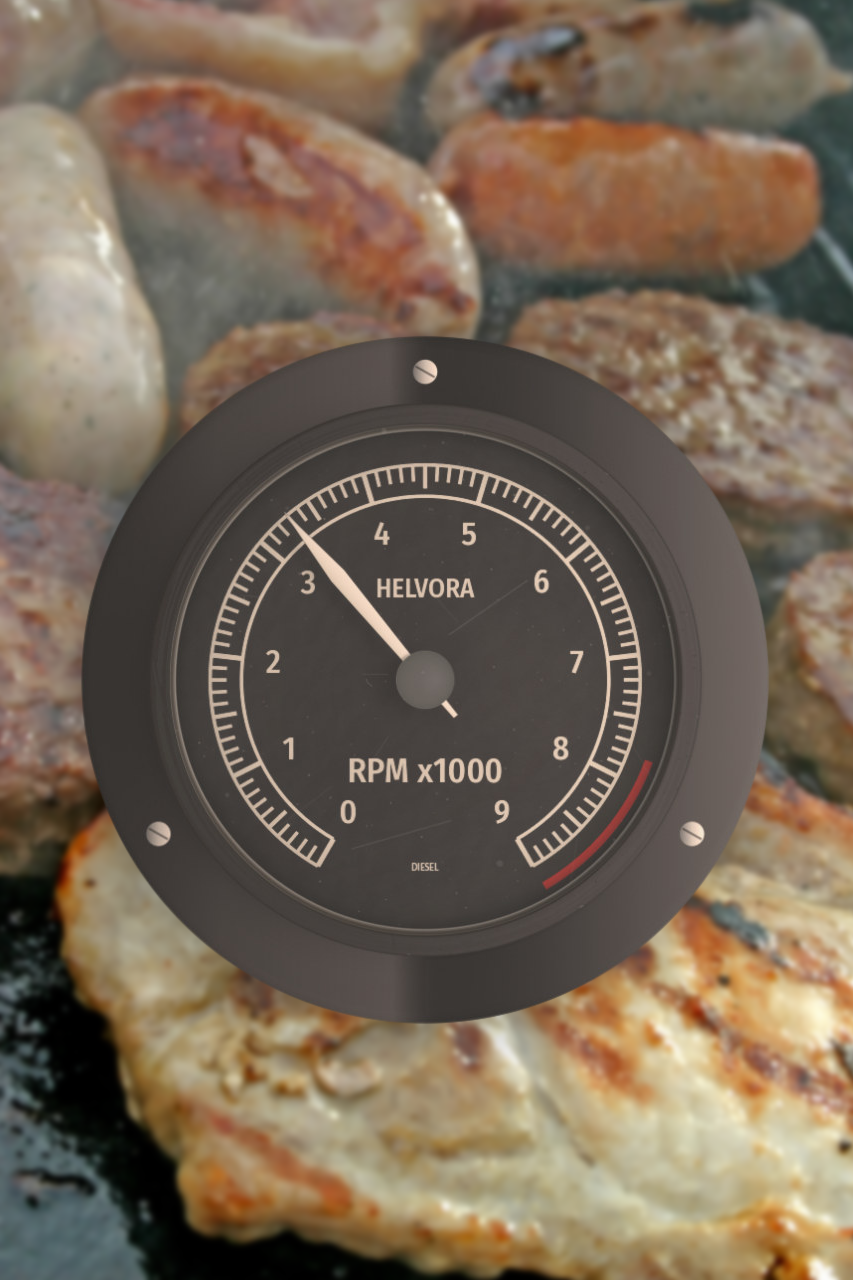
value=3300 unit=rpm
